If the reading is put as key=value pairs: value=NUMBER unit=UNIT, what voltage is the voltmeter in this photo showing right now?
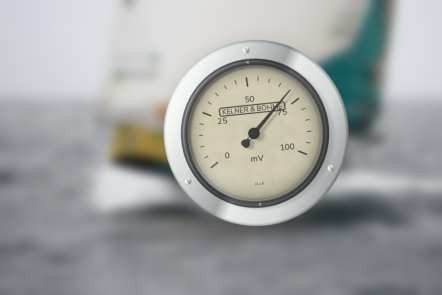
value=70 unit=mV
